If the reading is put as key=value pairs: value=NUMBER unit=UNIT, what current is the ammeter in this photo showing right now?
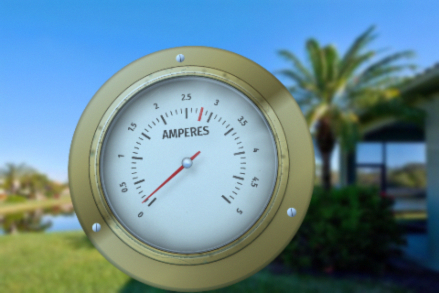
value=0.1 unit=A
